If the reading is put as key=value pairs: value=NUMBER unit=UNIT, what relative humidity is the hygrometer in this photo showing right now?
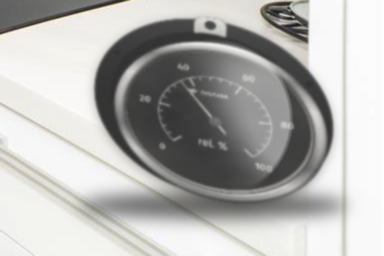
value=36 unit=%
